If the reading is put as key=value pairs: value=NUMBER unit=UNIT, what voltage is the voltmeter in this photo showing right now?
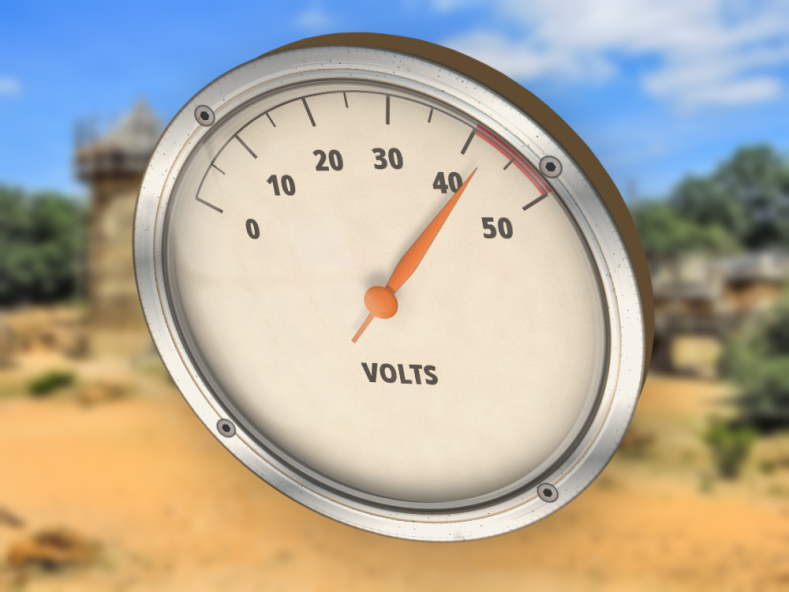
value=42.5 unit=V
